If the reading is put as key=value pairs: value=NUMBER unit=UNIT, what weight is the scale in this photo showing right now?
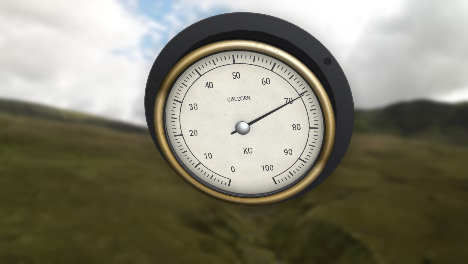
value=70 unit=kg
